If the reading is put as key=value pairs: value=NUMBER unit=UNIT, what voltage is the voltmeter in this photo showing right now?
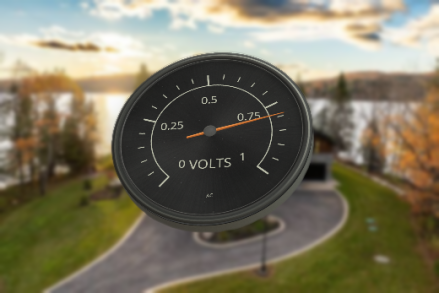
value=0.8 unit=V
